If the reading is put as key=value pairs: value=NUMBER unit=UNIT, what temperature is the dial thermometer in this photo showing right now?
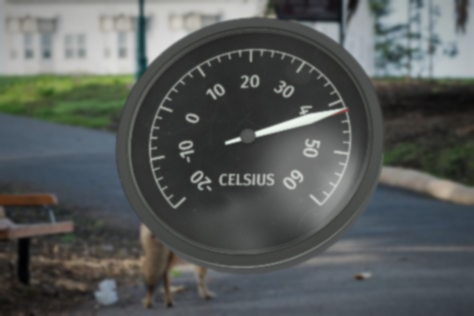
value=42 unit=°C
